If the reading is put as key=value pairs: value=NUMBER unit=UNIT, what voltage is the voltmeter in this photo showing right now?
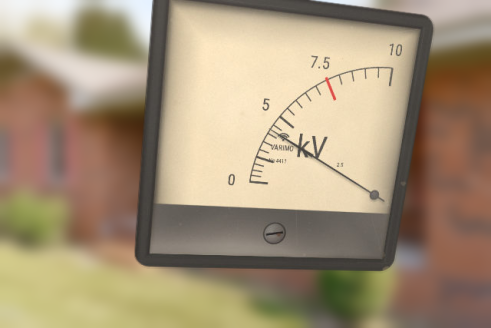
value=4.25 unit=kV
